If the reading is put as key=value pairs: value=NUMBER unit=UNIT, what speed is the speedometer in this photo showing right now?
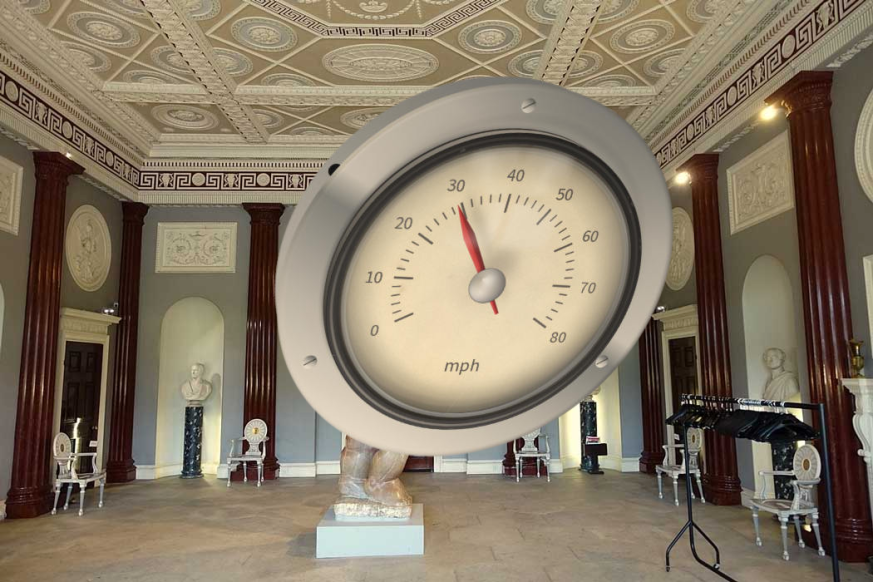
value=29 unit=mph
